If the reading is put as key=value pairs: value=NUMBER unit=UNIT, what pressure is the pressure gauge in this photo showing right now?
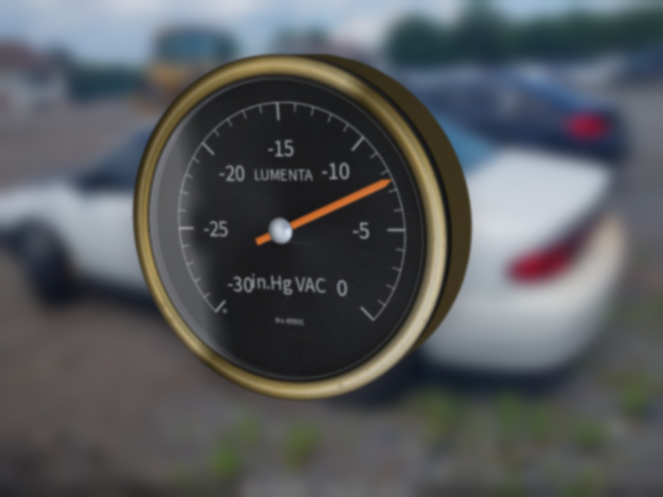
value=-7.5 unit=inHg
